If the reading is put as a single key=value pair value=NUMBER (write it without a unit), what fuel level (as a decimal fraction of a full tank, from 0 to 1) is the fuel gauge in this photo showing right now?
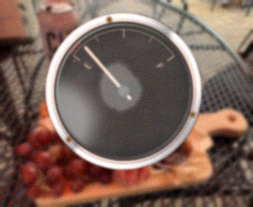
value=0.125
